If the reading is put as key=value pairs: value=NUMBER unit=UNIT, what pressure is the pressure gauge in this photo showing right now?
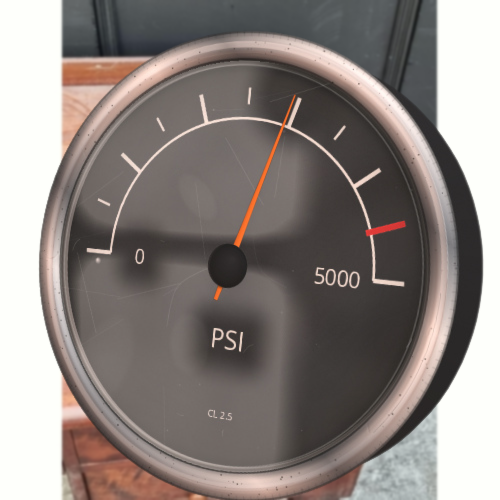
value=3000 unit=psi
